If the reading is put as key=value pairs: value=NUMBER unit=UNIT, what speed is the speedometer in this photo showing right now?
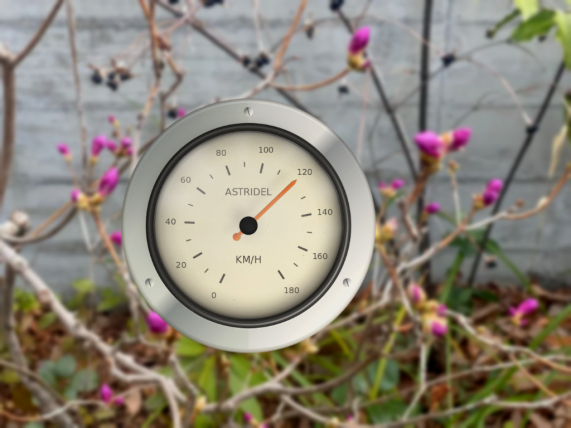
value=120 unit=km/h
